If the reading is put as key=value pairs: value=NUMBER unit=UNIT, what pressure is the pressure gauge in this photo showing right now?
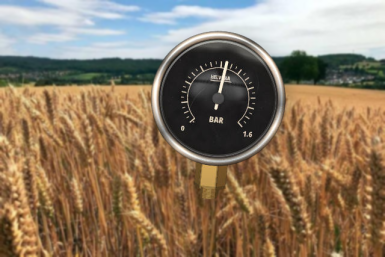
value=0.85 unit=bar
